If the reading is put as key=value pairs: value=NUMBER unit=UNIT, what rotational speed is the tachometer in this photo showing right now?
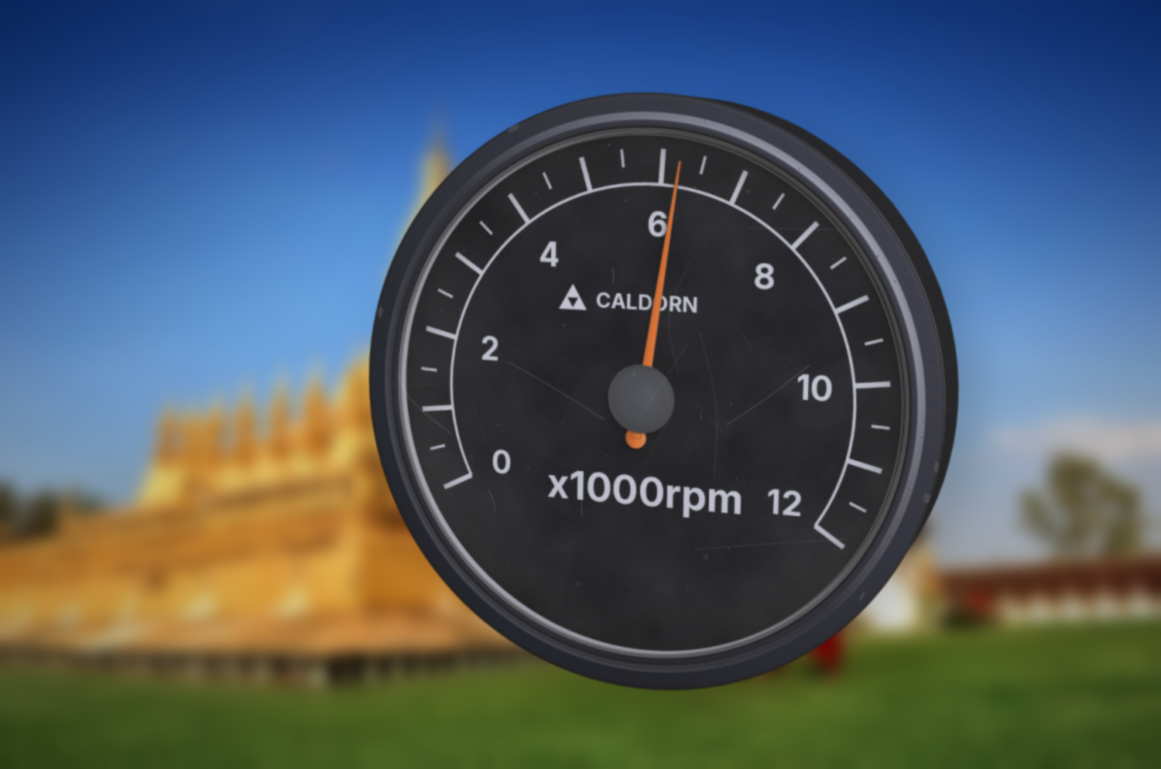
value=6250 unit=rpm
